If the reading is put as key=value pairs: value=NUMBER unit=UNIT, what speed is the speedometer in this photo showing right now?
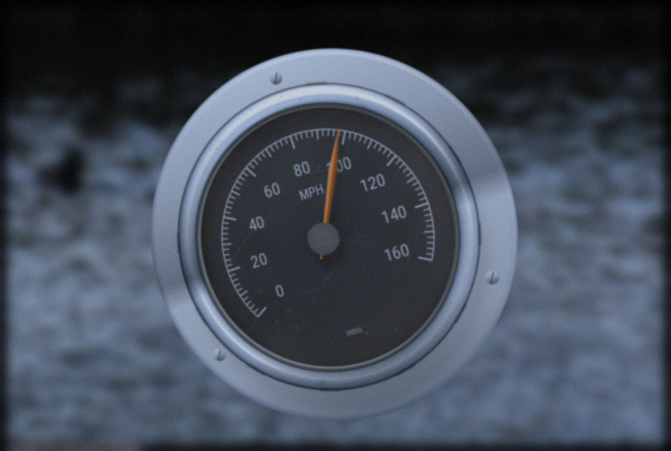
value=98 unit=mph
